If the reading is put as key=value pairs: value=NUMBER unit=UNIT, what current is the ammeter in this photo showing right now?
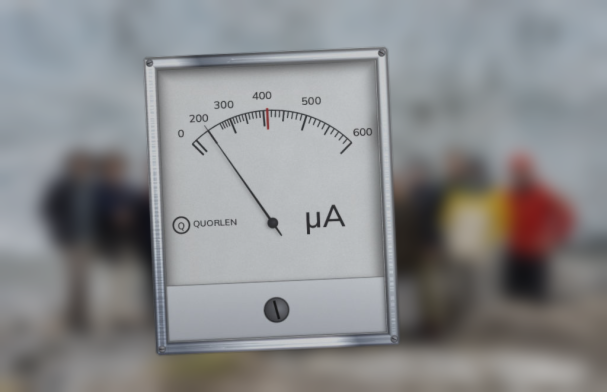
value=200 unit=µA
